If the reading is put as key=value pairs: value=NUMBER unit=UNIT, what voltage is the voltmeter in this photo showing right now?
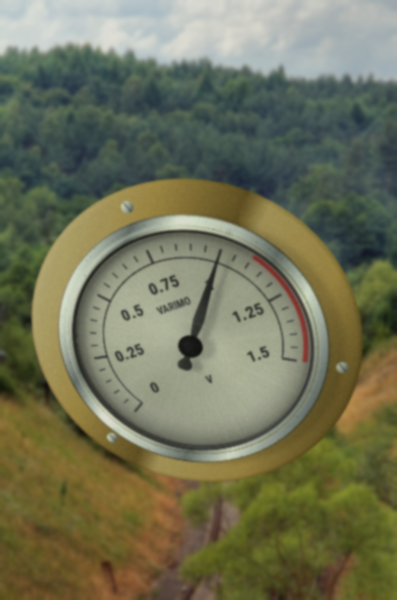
value=1 unit=V
